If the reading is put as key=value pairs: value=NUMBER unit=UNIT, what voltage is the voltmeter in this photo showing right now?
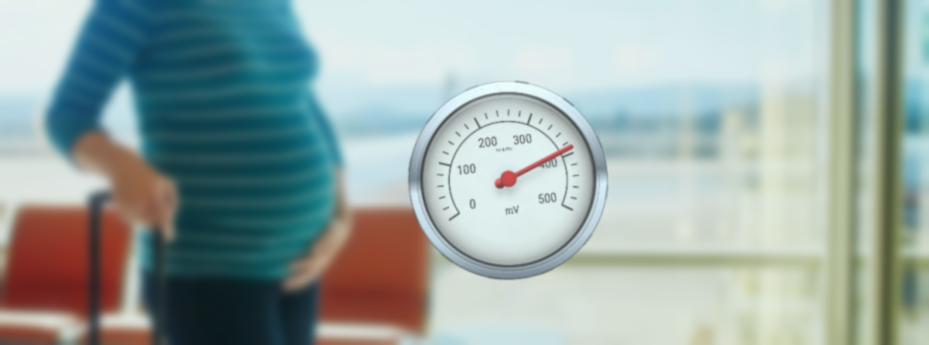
value=390 unit=mV
